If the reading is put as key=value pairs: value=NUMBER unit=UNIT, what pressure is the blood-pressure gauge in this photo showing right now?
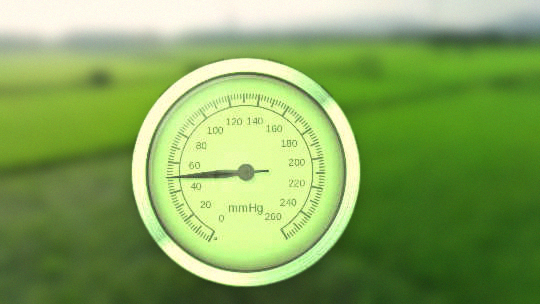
value=50 unit=mmHg
